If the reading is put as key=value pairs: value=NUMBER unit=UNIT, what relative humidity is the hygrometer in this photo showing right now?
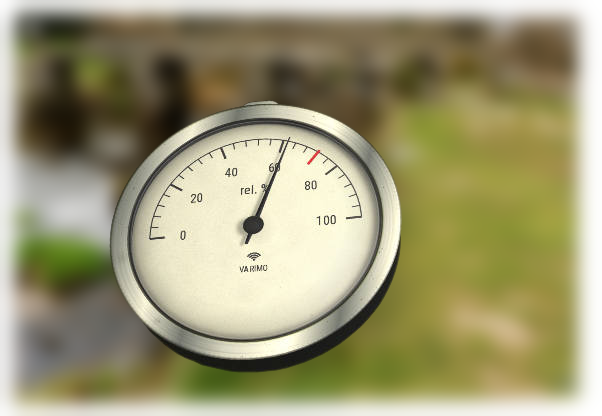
value=62 unit=%
